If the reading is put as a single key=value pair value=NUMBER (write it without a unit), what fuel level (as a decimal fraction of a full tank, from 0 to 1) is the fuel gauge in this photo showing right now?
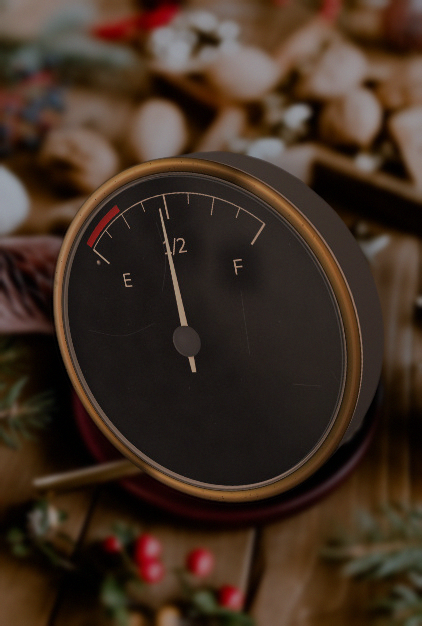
value=0.5
